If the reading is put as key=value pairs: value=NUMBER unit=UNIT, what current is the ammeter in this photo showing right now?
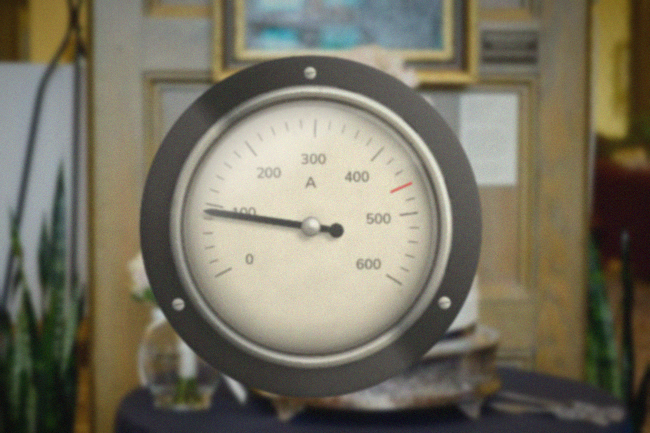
value=90 unit=A
